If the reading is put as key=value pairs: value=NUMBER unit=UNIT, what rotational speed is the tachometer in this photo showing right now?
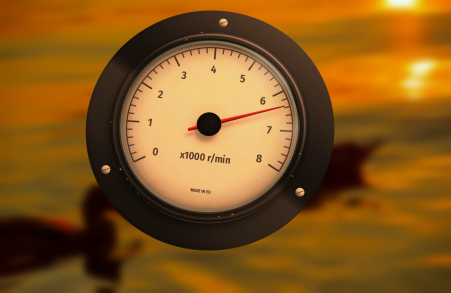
value=6400 unit=rpm
